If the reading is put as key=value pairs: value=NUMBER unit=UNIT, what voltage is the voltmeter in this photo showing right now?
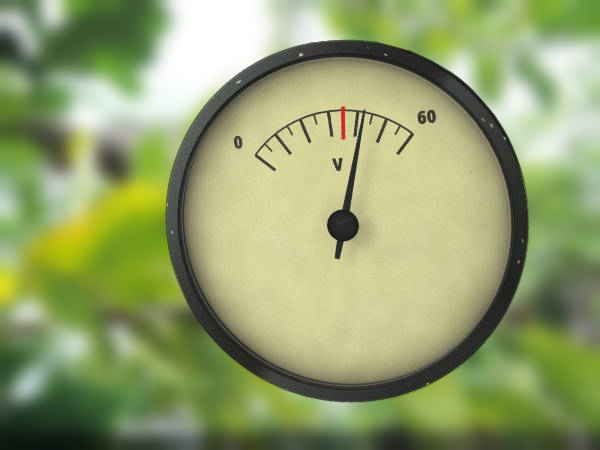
value=42.5 unit=V
